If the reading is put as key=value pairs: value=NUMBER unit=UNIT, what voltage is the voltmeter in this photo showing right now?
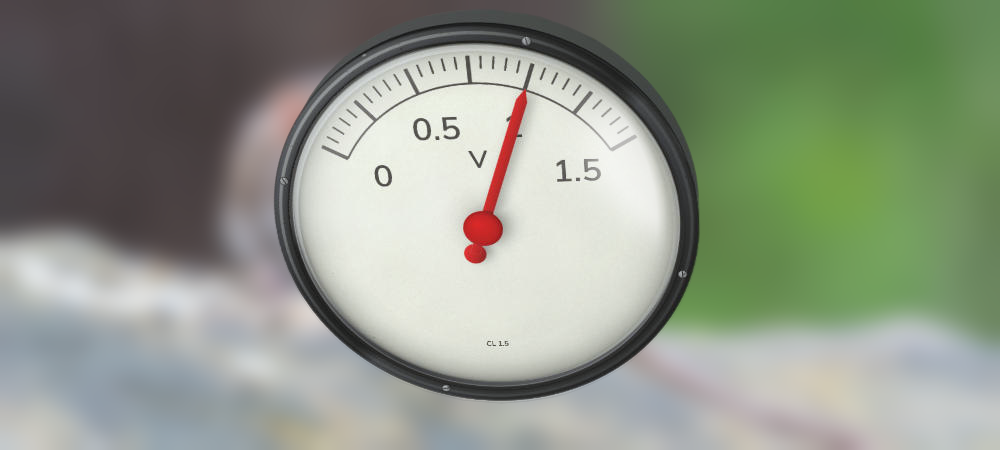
value=1 unit=V
